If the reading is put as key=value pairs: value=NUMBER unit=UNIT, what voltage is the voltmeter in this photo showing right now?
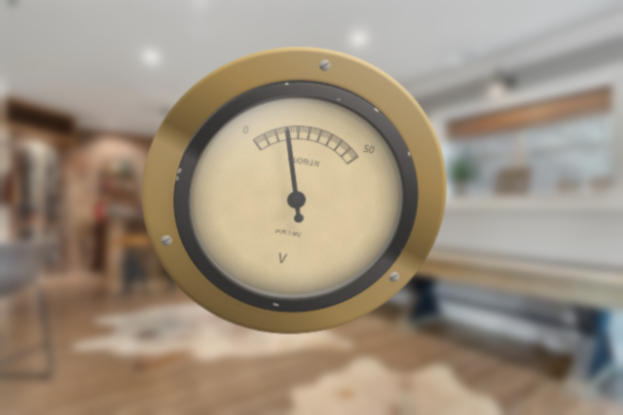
value=15 unit=V
